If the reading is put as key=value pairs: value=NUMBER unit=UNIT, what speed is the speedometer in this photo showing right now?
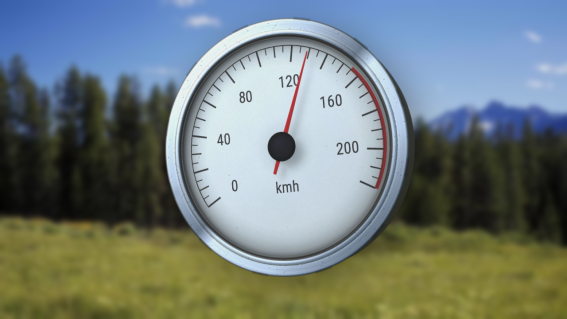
value=130 unit=km/h
